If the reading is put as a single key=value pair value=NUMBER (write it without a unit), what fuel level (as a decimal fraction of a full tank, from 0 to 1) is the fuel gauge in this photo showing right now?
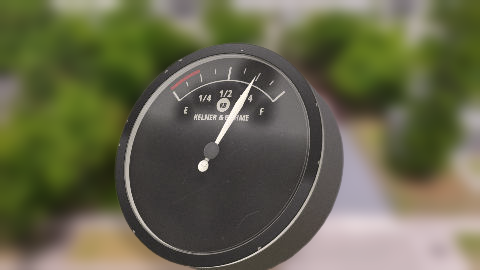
value=0.75
